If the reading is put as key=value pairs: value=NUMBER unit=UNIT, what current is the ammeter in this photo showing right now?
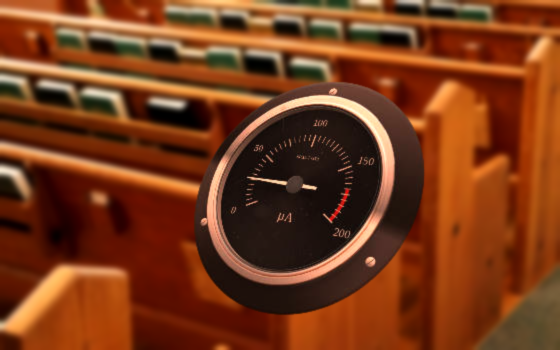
value=25 unit=µA
